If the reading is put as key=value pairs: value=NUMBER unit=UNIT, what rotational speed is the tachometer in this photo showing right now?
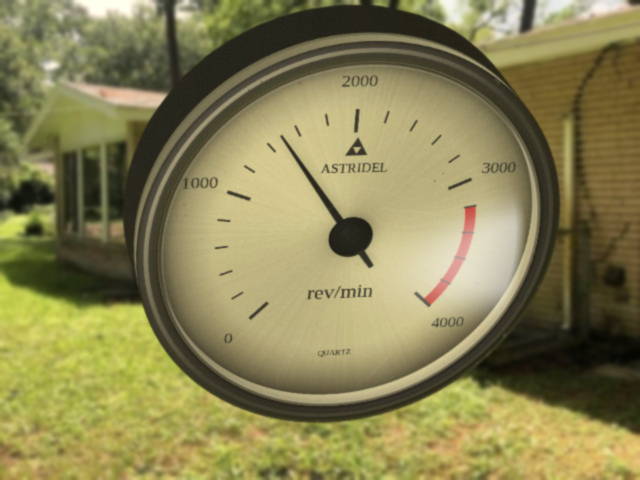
value=1500 unit=rpm
